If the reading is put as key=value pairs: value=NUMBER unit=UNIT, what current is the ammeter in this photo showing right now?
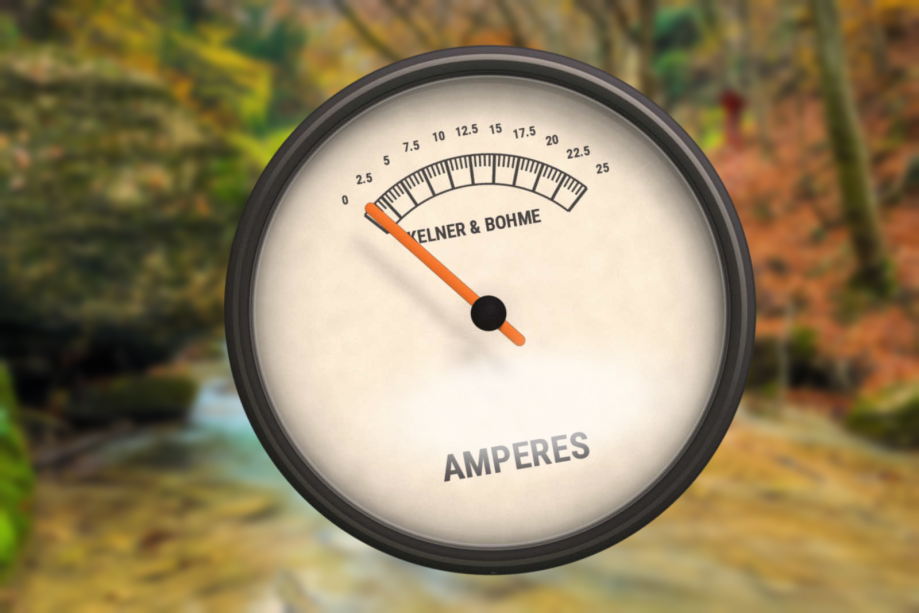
value=1 unit=A
